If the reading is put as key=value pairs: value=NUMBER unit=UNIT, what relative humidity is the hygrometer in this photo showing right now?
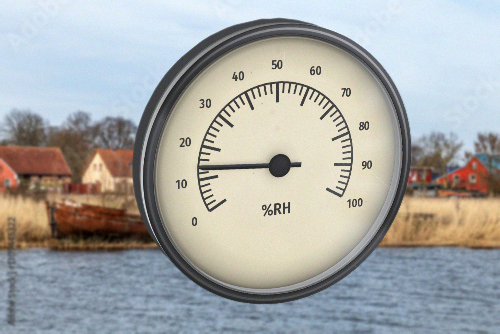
value=14 unit=%
